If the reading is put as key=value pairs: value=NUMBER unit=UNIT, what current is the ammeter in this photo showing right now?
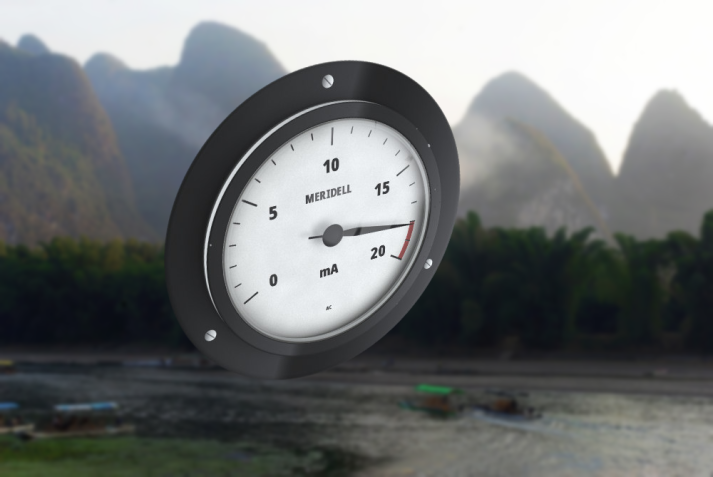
value=18 unit=mA
